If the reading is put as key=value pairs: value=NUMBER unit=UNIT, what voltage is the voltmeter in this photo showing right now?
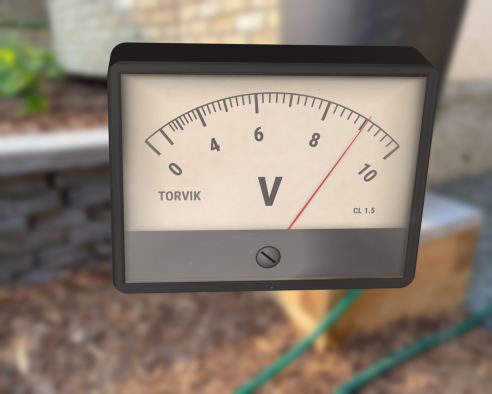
value=9 unit=V
